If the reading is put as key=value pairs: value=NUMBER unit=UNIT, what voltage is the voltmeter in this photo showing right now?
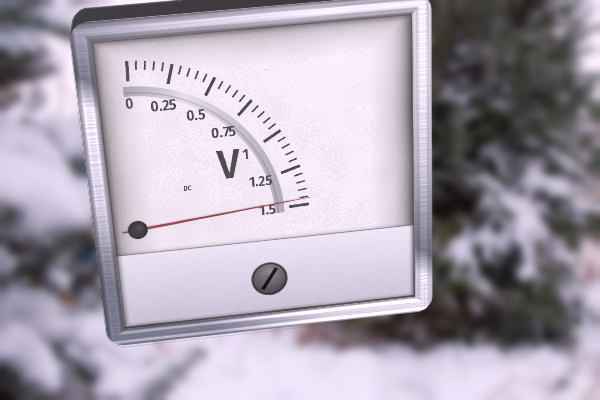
value=1.45 unit=V
